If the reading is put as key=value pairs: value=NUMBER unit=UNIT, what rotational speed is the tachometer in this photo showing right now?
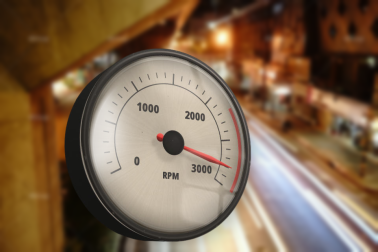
value=2800 unit=rpm
